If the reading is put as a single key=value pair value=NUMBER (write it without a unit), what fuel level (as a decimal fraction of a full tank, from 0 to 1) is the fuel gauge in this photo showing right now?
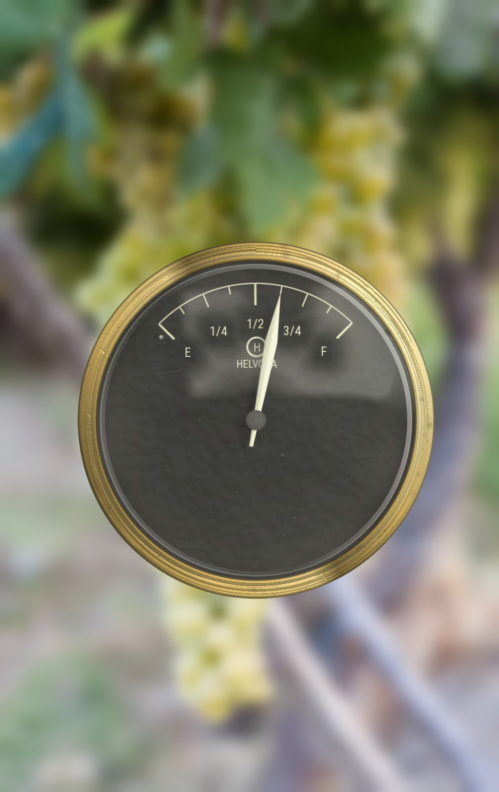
value=0.625
